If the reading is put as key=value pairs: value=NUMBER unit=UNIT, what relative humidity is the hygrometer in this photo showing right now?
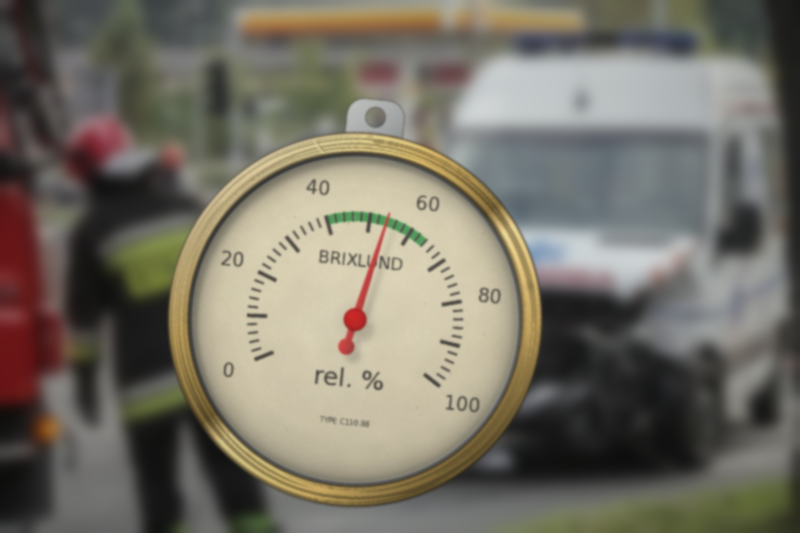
value=54 unit=%
